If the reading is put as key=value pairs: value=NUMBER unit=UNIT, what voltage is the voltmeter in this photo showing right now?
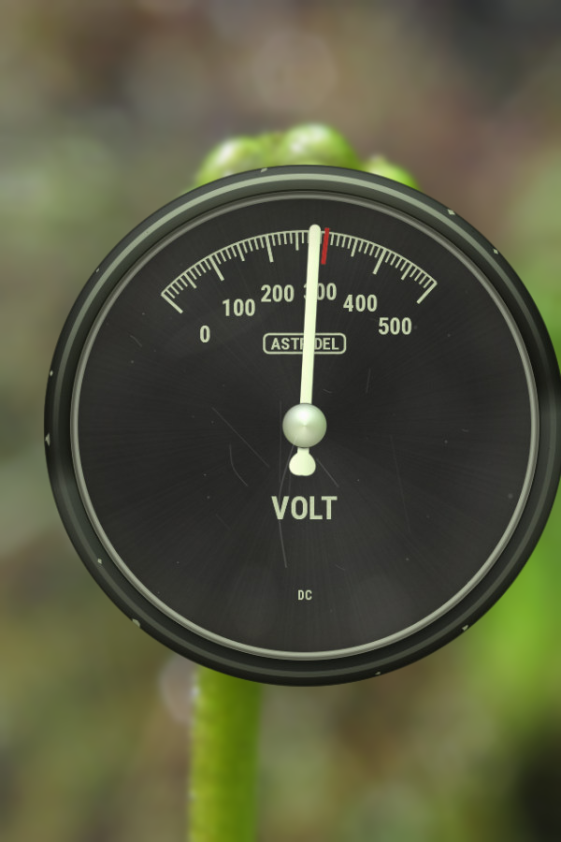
value=280 unit=V
